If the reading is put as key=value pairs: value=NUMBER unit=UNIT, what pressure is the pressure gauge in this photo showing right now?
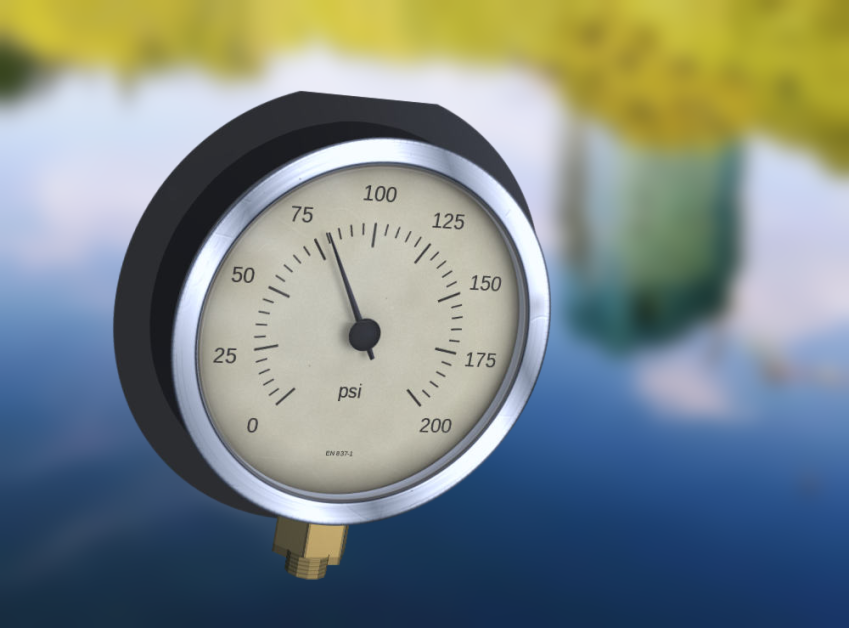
value=80 unit=psi
